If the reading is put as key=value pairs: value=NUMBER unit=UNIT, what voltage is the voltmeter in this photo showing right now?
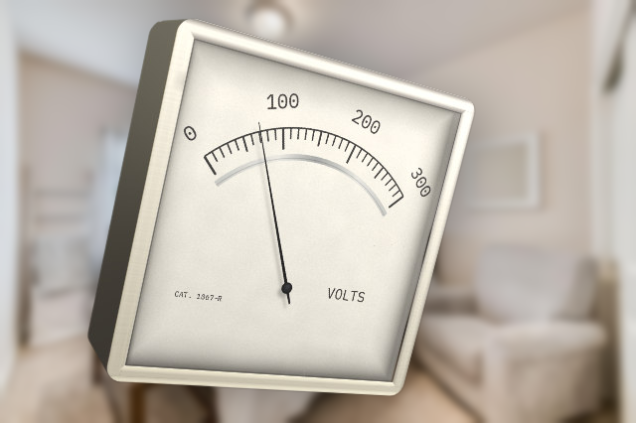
value=70 unit=V
